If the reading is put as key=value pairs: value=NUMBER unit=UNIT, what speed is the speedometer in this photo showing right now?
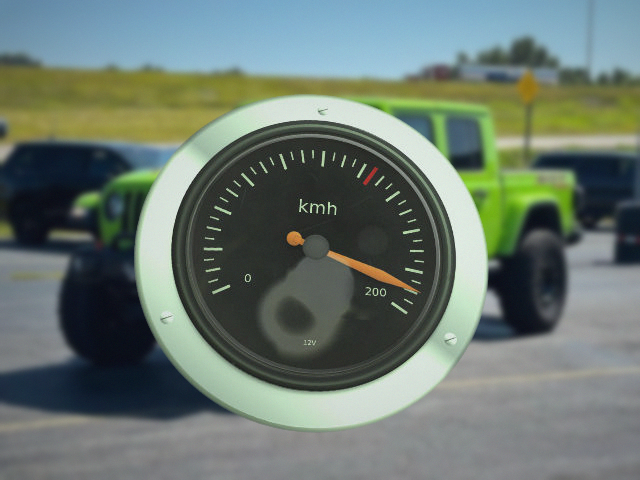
value=190 unit=km/h
